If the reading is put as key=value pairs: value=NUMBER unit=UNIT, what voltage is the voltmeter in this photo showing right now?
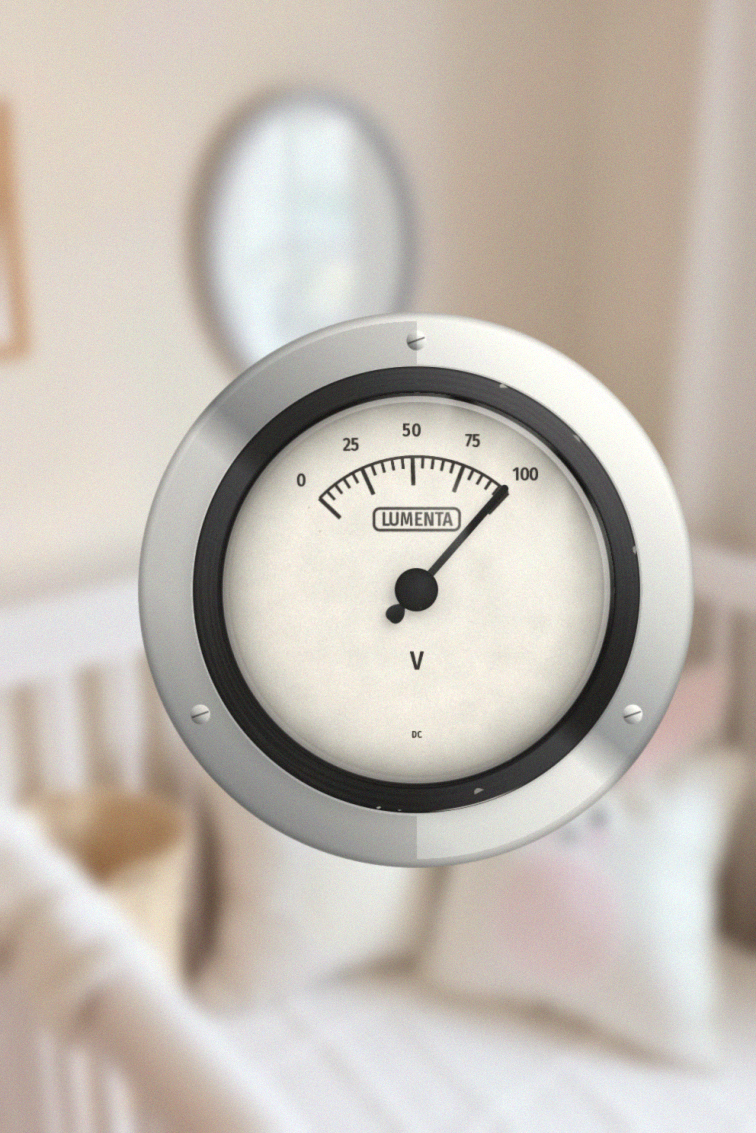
value=97.5 unit=V
